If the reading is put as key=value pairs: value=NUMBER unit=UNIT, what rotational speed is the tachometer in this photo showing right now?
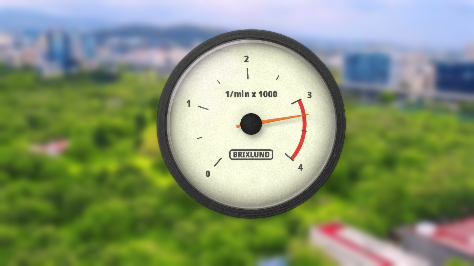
value=3250 unit=rpm
